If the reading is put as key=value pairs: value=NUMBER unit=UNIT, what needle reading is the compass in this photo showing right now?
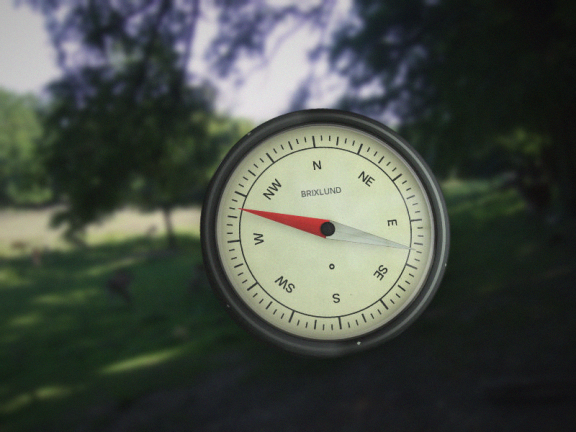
value=290 unit=°
